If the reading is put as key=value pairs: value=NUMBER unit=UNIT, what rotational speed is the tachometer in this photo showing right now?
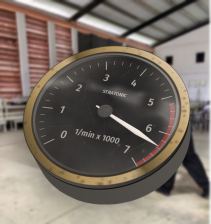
value=6400 unit=rpm
